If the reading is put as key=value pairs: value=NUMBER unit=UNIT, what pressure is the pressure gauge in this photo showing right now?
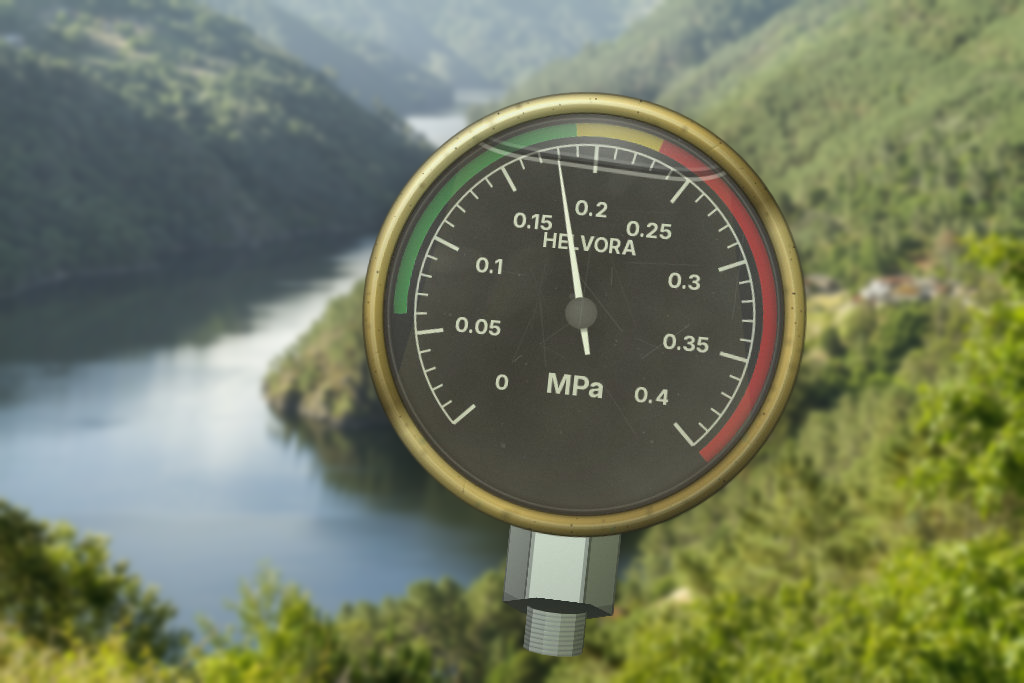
value=0.18 unit=MPa
